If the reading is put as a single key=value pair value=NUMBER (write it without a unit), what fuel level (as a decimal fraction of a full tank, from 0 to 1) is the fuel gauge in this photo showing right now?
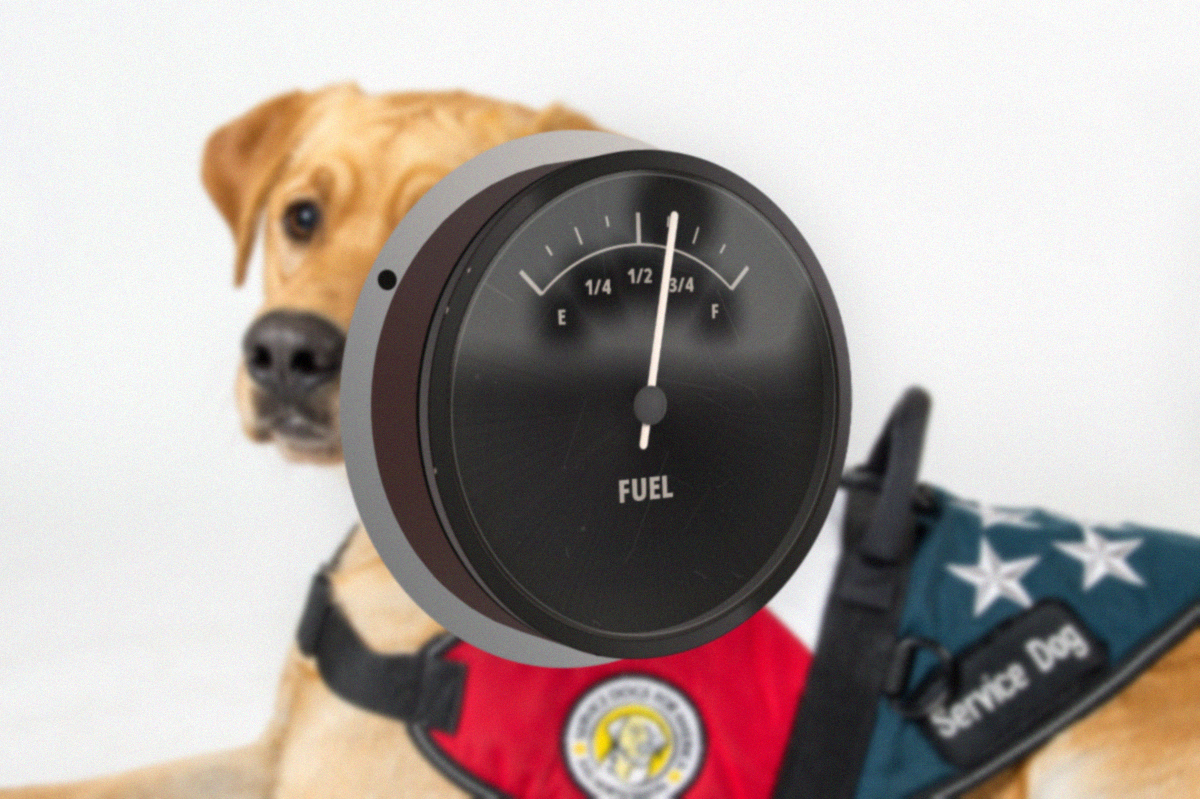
value=0.625
